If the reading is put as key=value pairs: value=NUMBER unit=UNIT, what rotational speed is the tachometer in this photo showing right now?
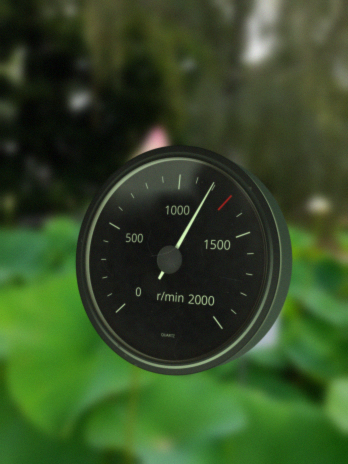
value=1200 unit=rpm
